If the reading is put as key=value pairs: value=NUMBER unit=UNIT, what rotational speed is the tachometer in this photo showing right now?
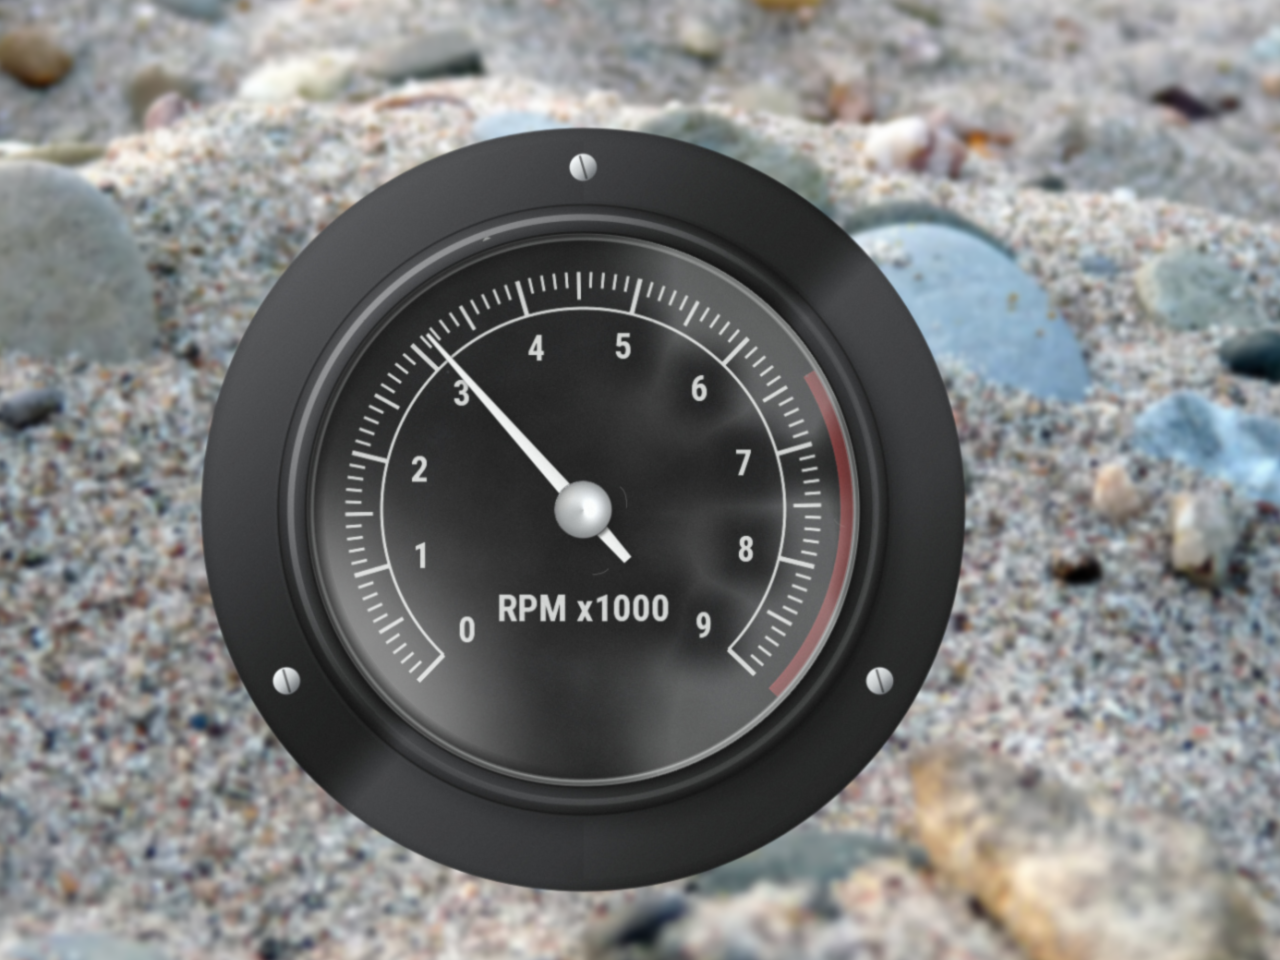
value=3150 unit=rpm
